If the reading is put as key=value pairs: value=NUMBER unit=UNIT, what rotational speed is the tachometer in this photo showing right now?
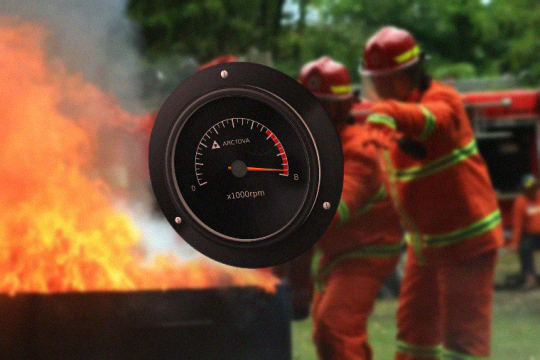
value=7750 unit=rpm
